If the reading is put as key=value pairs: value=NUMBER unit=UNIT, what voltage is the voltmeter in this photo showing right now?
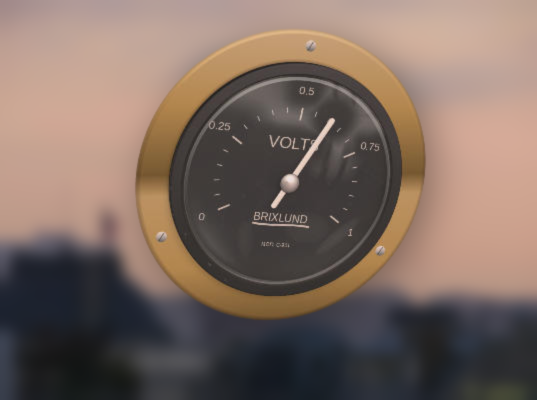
value=0.6 unit=V
